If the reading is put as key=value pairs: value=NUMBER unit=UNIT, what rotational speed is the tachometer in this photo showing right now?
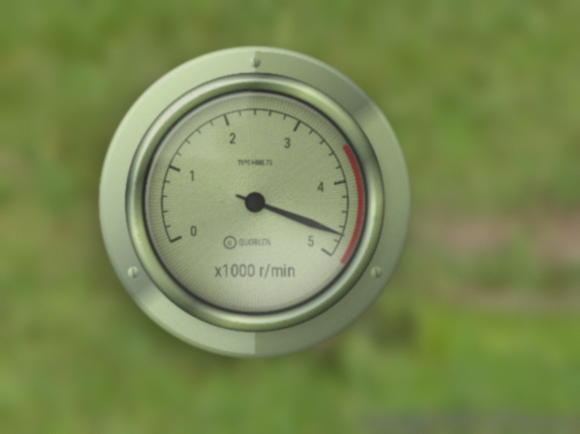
value=4700 unit=rpm
